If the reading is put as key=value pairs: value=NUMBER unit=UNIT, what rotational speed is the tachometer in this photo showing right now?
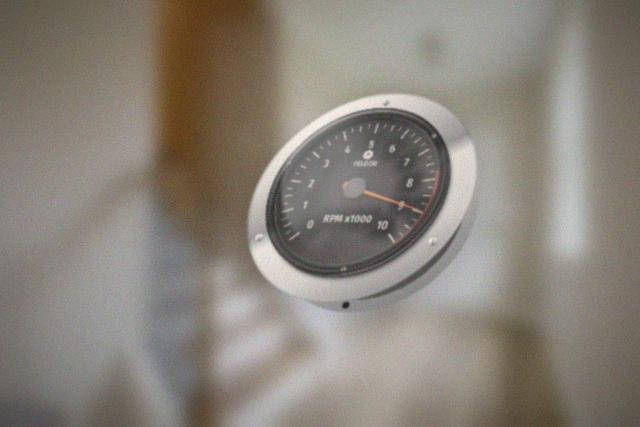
value=9000 unit=rpm
